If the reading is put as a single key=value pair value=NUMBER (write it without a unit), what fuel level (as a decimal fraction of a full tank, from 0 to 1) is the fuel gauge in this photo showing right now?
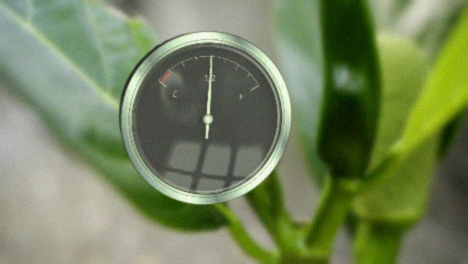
value=0.5
